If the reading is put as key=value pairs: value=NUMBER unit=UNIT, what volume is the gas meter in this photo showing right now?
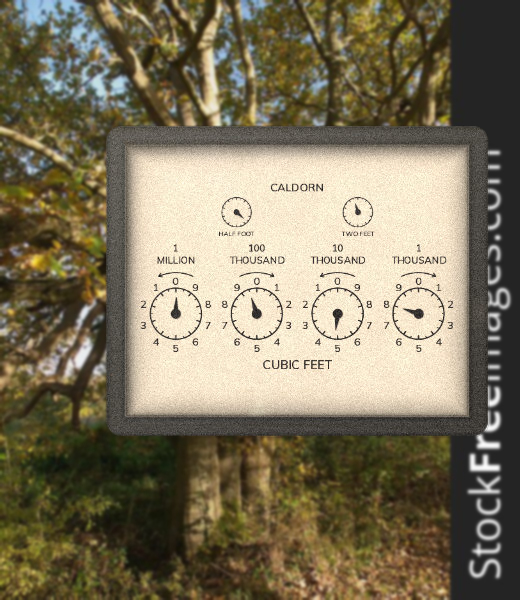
value=994800 unit=ft³
